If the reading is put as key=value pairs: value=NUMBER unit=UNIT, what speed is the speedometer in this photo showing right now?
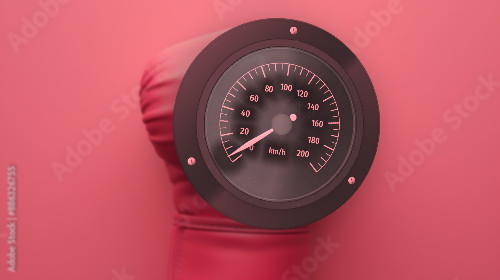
value=5 unit=km/h
